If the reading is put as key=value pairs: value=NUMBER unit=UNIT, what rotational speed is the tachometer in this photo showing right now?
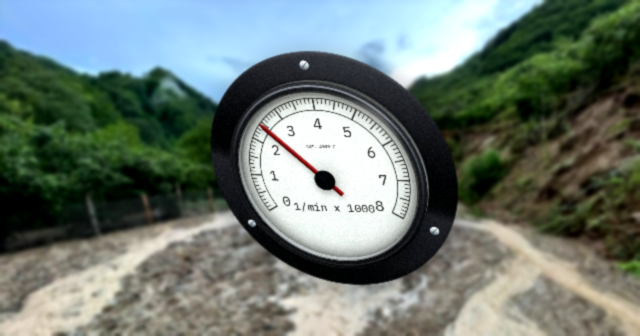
value=2500 unit=rpm
